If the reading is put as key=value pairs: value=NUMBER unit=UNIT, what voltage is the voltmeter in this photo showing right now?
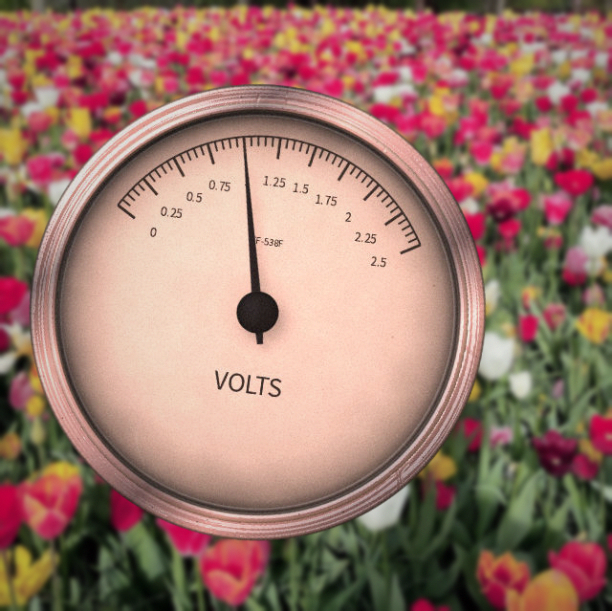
value=1 unit=V
